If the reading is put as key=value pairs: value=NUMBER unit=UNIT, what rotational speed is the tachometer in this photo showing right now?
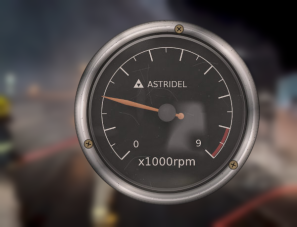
value=2000 unit=rpm
